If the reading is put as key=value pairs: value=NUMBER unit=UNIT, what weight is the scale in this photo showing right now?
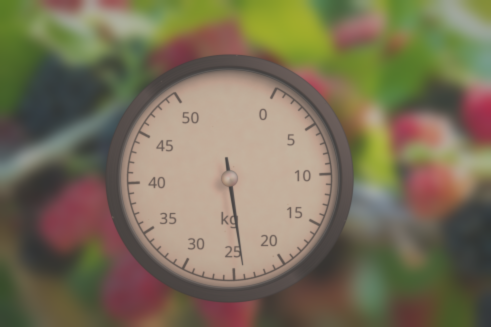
value=24 unit=kg
